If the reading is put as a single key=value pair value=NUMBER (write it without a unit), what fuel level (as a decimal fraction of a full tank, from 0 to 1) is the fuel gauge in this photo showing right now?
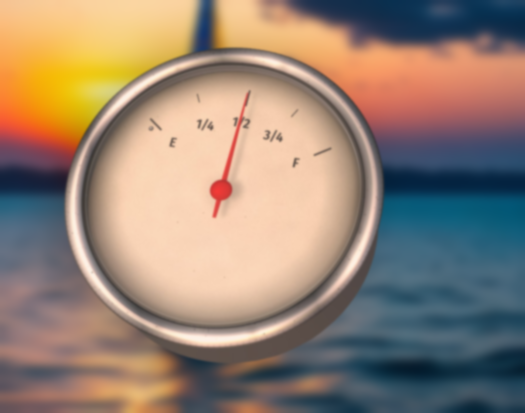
value=0.5
